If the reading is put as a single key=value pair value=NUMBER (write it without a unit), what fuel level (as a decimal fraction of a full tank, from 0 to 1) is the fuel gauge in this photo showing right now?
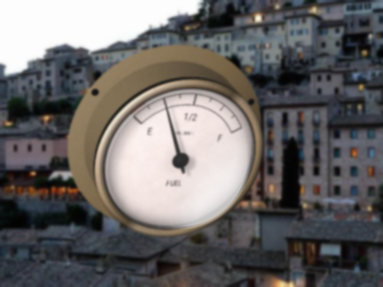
value=0.25
